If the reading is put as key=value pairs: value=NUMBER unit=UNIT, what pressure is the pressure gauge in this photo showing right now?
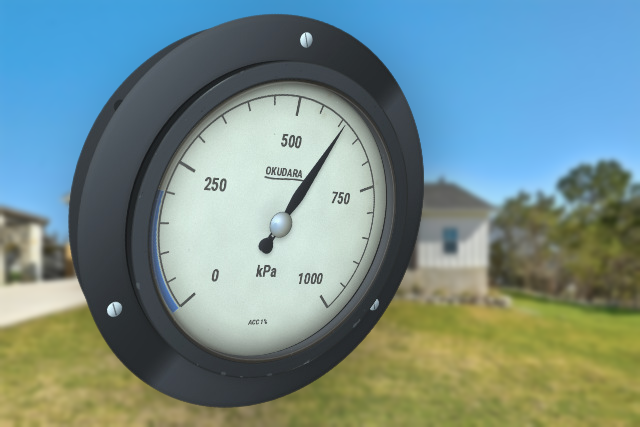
value=600 unit=kPa
